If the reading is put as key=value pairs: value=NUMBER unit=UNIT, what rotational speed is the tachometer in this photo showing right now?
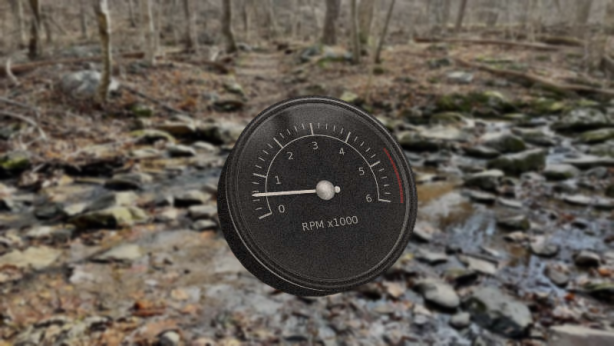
value=500 unit=rpm
